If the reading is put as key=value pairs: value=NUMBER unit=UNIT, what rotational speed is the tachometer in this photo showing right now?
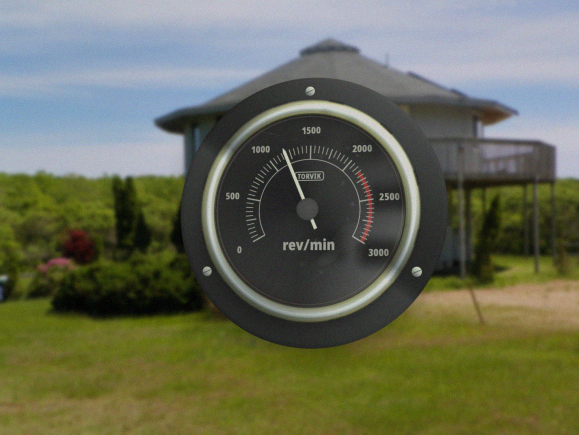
value=1200 unit=rpm
